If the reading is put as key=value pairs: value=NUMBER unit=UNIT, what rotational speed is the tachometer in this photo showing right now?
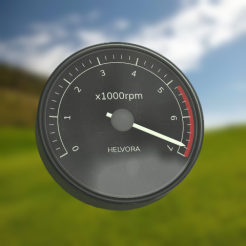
value=6800 unit=rpm
